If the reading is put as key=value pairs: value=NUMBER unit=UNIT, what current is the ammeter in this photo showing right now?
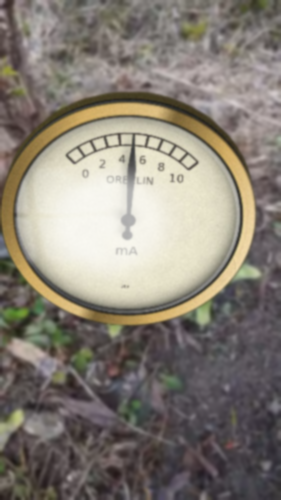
value=5 unit=mA
